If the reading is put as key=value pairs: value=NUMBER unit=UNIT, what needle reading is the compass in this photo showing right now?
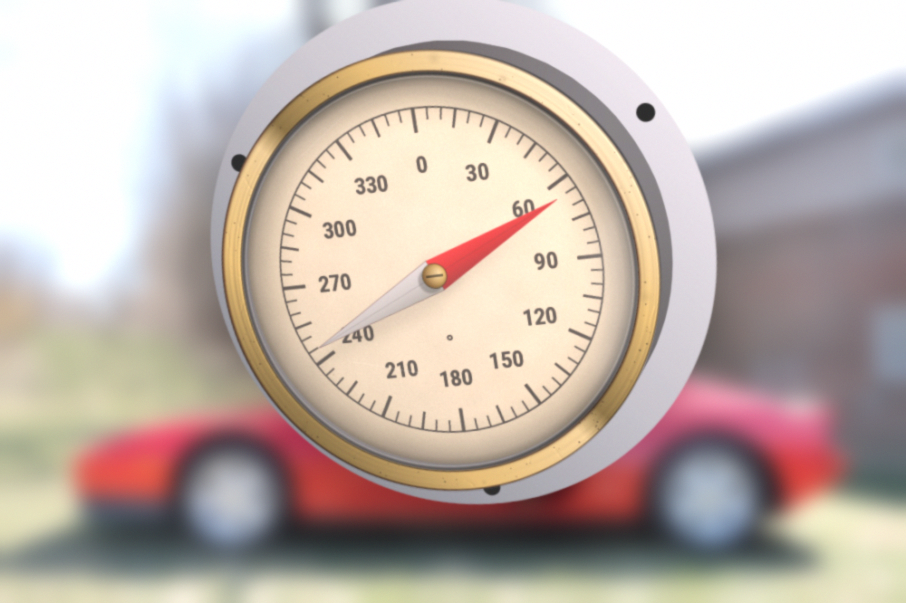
value=65 unit=°
